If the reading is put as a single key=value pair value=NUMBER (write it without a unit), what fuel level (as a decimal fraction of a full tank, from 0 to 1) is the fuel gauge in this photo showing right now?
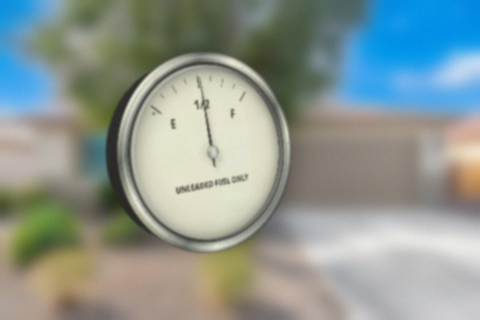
value=0.5
